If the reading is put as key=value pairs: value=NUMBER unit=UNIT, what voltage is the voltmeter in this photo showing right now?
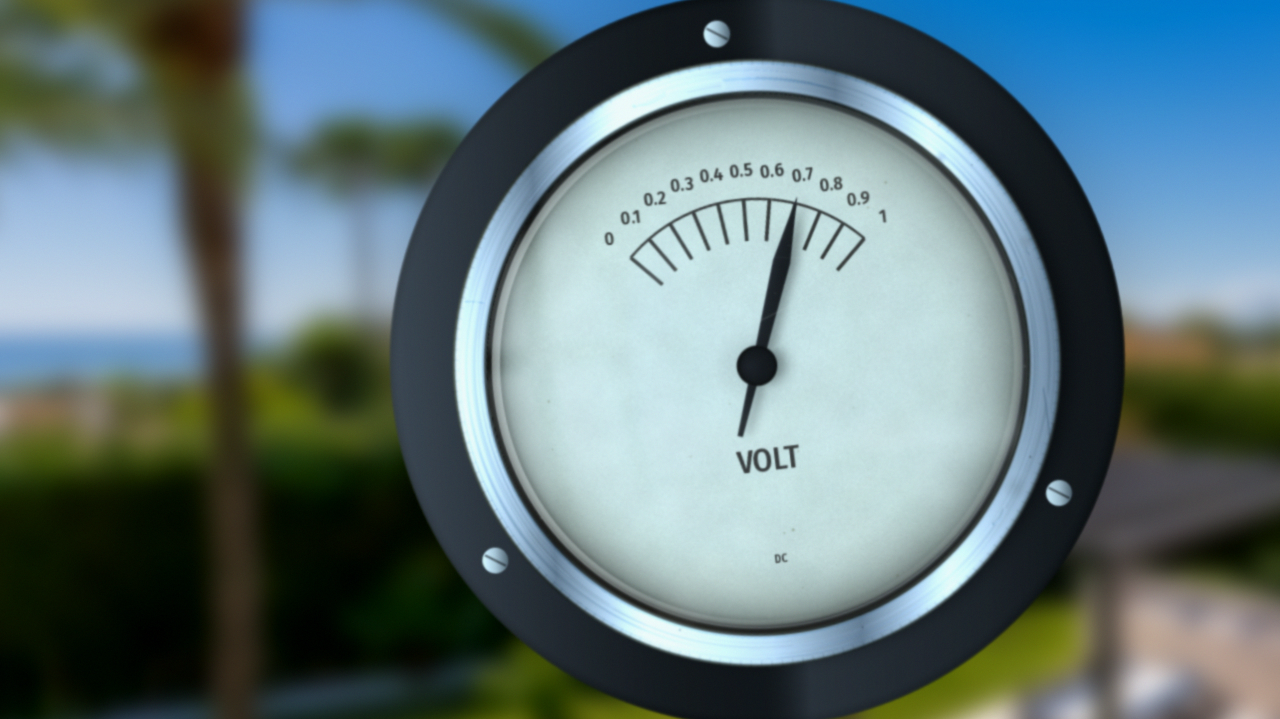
value=0.7 unit=V
